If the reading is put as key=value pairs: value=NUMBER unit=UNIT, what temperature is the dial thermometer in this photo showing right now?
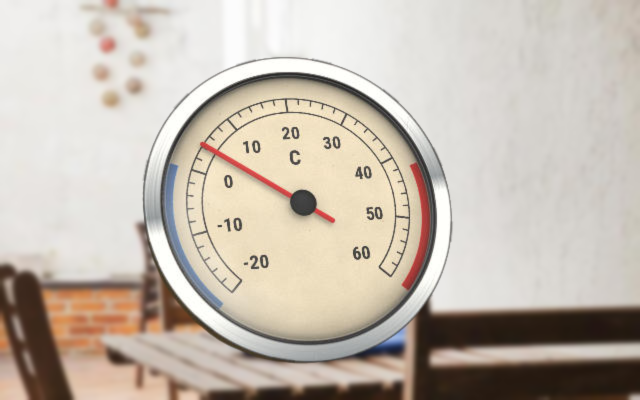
value=4 unit=°C
